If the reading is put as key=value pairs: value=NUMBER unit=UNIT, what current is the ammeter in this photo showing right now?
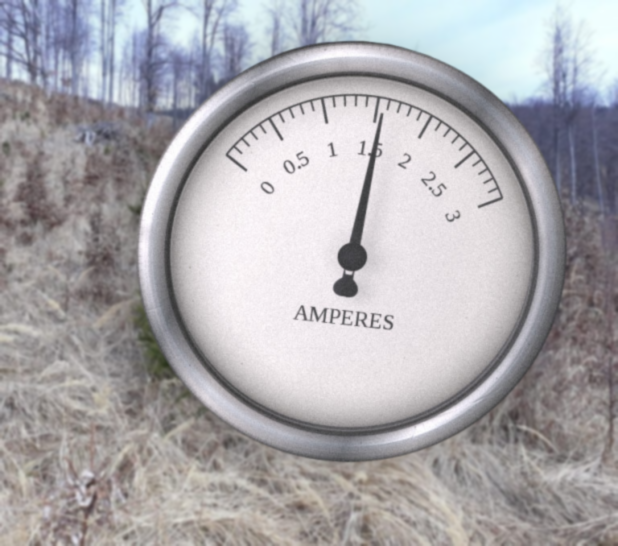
value=1.55 unit=A
